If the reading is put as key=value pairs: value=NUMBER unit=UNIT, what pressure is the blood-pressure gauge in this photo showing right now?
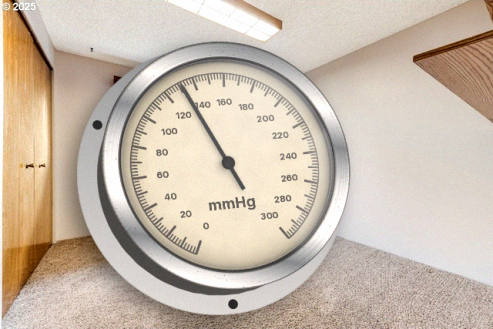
value=130 unit=mmHg
